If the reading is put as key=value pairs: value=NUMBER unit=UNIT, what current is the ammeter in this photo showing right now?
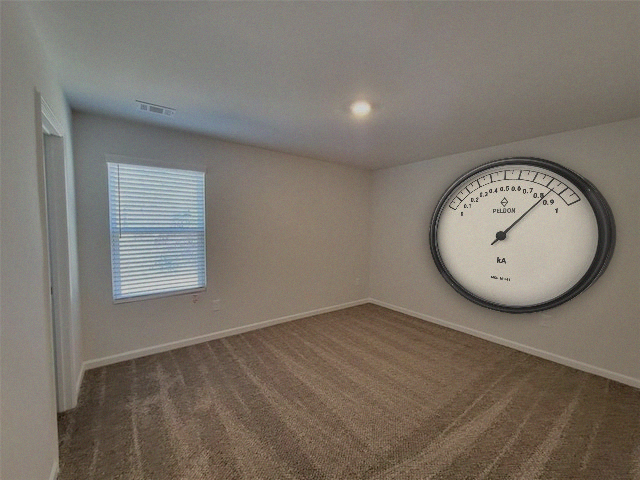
value=0.85 unit=kA
